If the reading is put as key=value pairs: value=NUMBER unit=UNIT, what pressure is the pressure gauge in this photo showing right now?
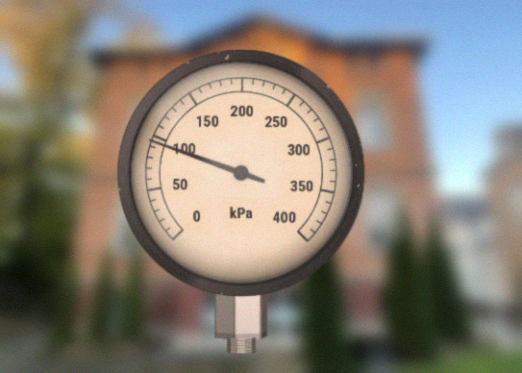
value=95 unit=kPa
